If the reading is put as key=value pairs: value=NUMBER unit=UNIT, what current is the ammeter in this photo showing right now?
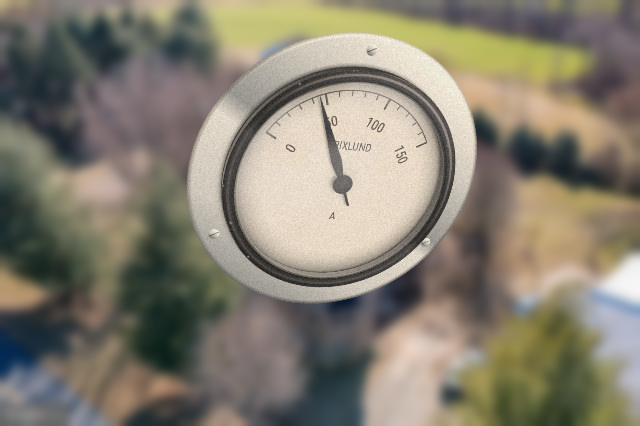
value=45 unit=A
